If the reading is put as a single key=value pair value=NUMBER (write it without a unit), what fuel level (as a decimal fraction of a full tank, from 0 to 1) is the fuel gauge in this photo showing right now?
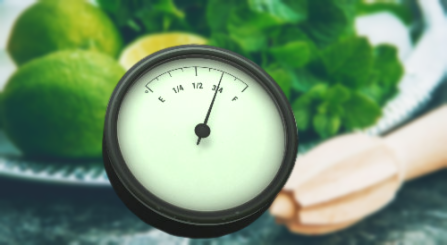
value=0.75
